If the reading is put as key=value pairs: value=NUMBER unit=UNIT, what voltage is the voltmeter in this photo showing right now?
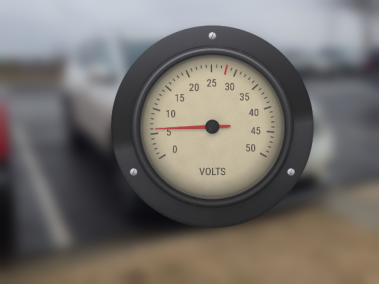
value=6 unit=V
